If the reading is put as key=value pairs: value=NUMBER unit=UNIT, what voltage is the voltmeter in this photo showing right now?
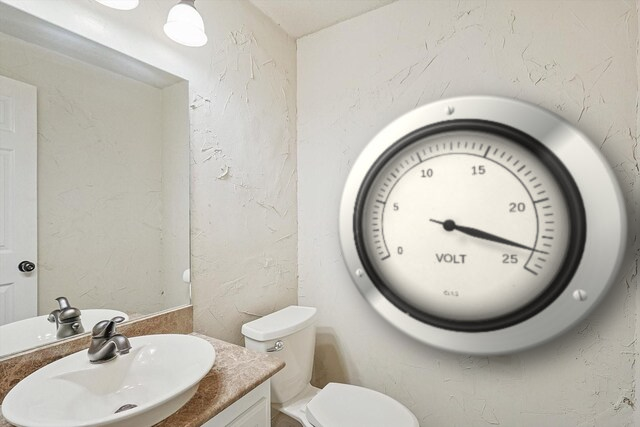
value=23.5 unit=V
